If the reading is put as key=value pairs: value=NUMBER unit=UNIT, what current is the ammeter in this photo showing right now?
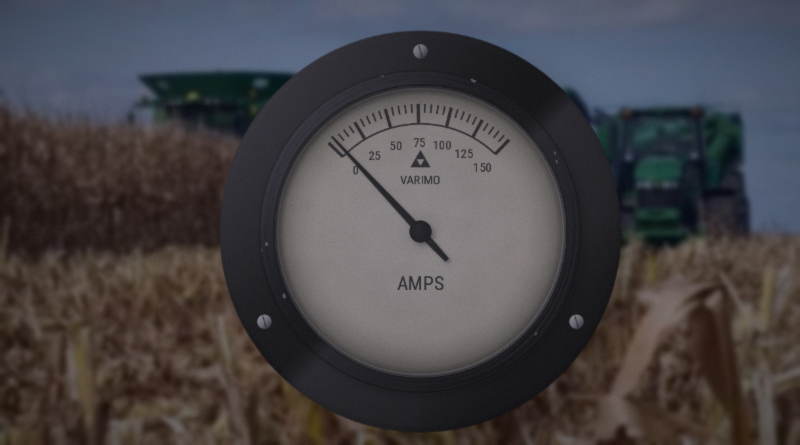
value=5 unit=A
